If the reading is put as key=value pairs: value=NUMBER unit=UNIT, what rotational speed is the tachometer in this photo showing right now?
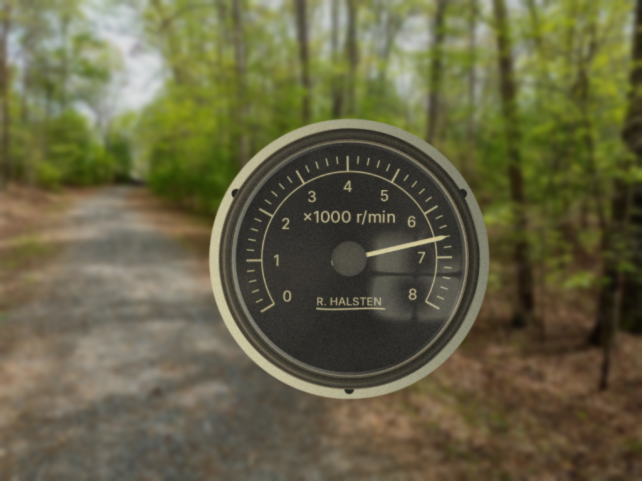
value=6600 unit=rpm
